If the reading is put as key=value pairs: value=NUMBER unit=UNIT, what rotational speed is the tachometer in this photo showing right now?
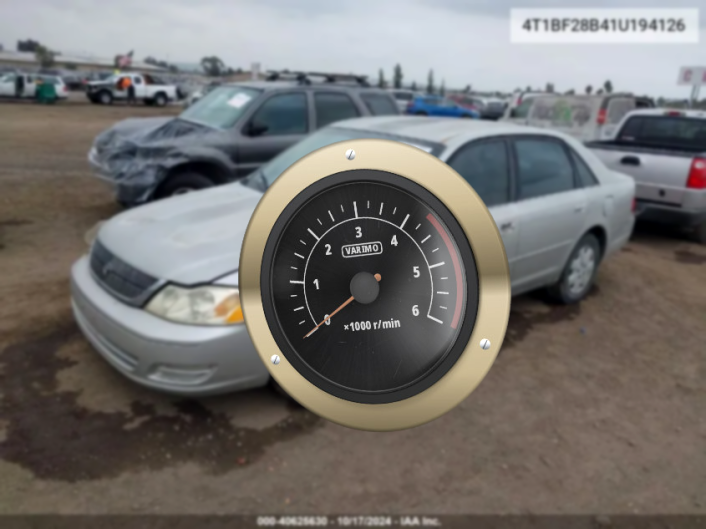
value=0 unit=rpm
